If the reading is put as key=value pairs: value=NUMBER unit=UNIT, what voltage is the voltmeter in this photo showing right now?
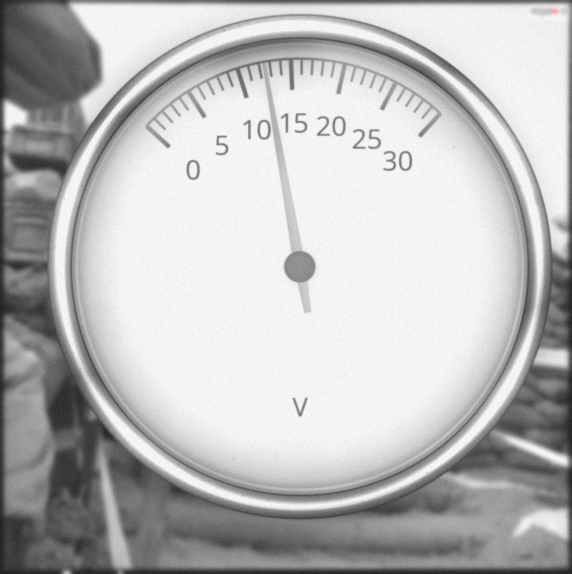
value=12.5 unit=V
